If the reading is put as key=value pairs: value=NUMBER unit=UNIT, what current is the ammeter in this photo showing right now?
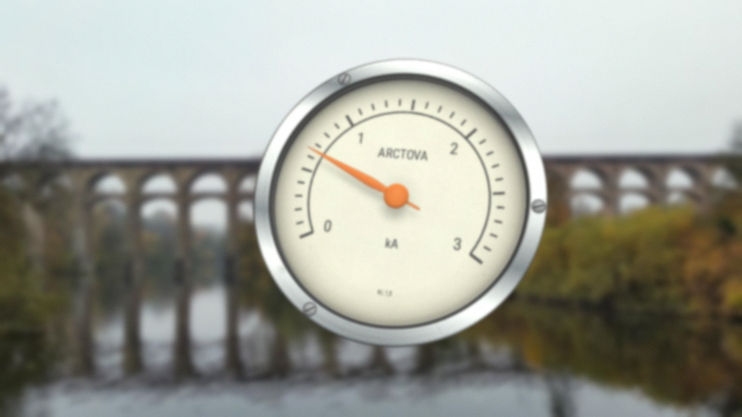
value=0.65 unit=kA
